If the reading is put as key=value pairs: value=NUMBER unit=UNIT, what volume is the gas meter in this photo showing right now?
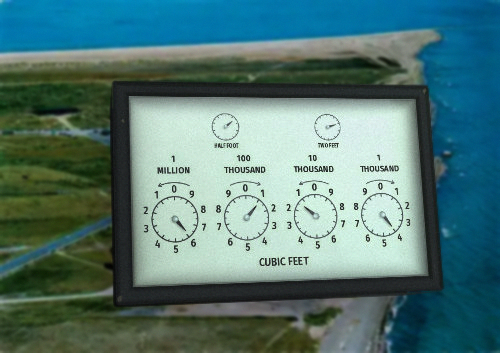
value=611400 unit=ft³
